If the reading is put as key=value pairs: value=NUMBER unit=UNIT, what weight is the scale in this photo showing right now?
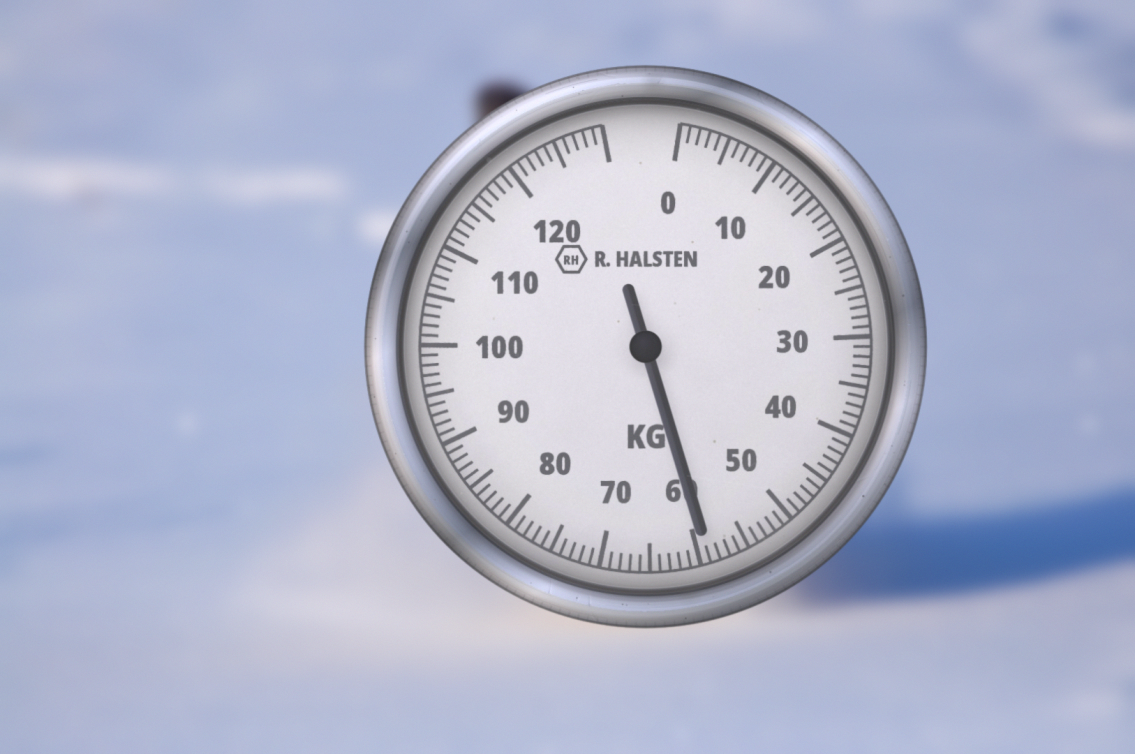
value=59 unit=kg
